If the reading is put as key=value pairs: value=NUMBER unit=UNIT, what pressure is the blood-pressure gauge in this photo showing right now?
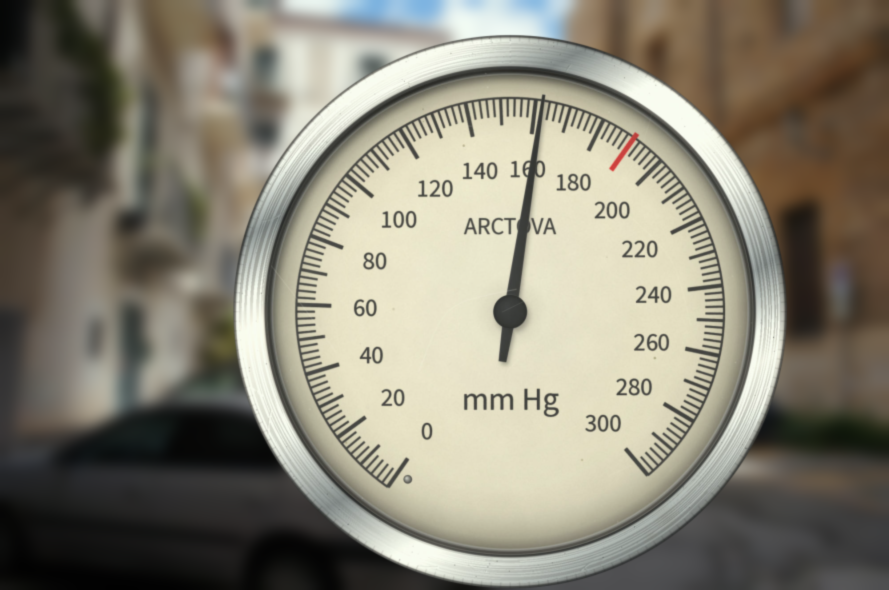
value=162 unit=mmHg
